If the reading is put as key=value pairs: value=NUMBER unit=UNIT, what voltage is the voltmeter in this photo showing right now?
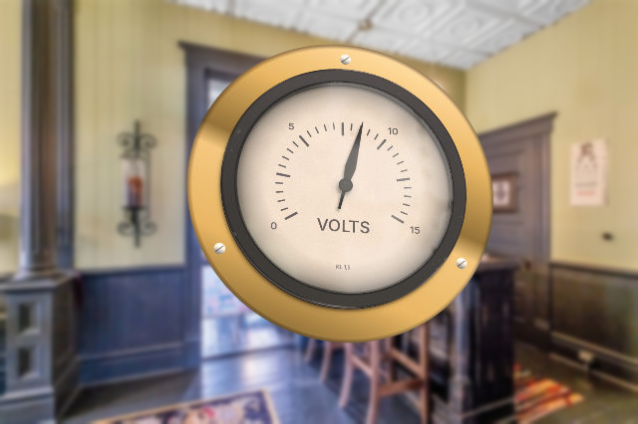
value=8.5 unit=V
